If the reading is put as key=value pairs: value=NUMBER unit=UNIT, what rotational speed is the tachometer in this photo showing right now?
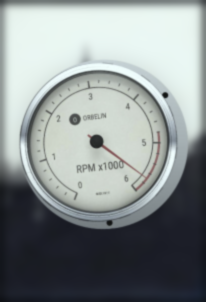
value=5700 unit=rpm
